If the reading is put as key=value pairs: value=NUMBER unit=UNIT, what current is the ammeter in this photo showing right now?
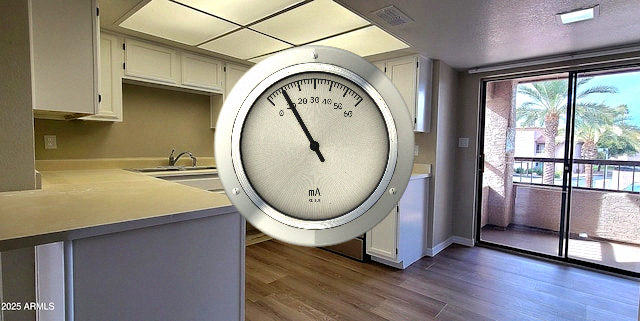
value=10 unit=mA
